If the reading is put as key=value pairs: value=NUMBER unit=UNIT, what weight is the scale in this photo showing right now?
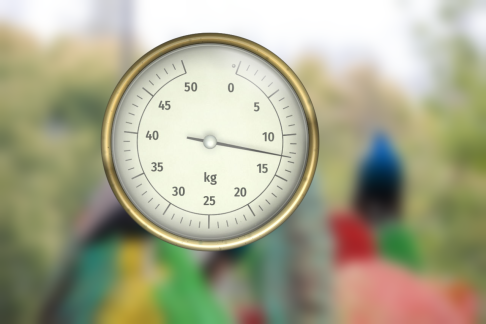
value=12.5 unit=kg
